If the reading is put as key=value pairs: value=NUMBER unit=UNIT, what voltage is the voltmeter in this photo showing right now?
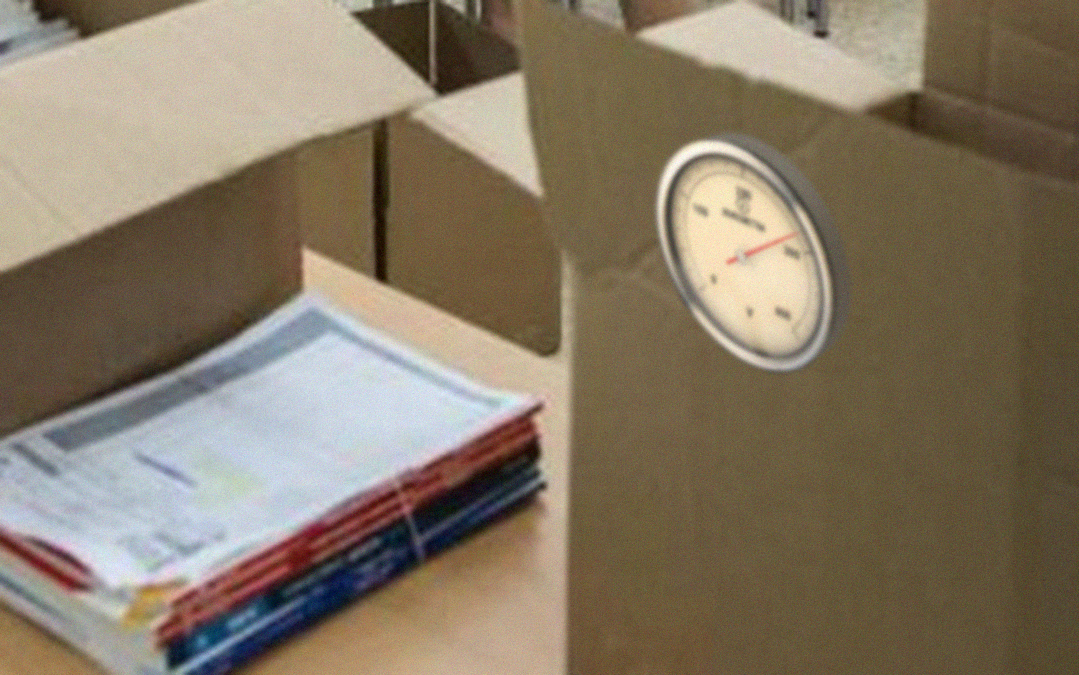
value=280 unit=V
